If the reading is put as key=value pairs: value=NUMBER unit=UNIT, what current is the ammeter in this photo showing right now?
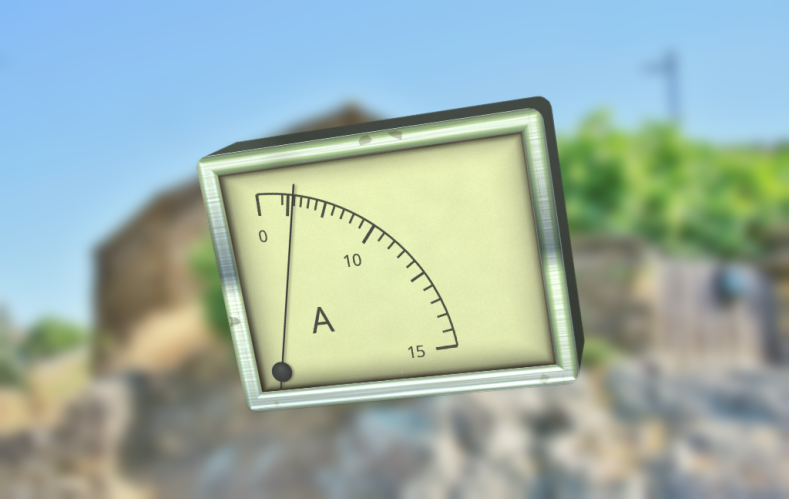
value=5.5 unit=A
